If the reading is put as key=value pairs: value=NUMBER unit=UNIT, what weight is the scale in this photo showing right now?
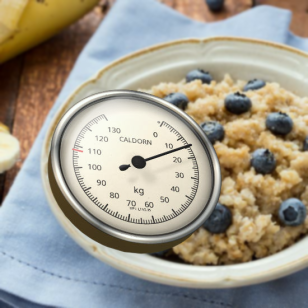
value=15 unit=kg
